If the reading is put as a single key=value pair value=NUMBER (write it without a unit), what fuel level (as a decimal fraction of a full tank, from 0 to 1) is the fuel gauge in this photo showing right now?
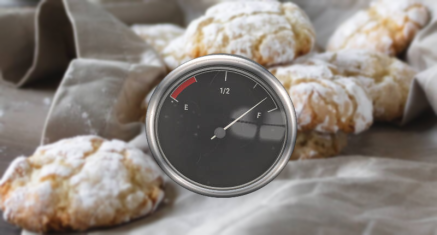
value=0.875
